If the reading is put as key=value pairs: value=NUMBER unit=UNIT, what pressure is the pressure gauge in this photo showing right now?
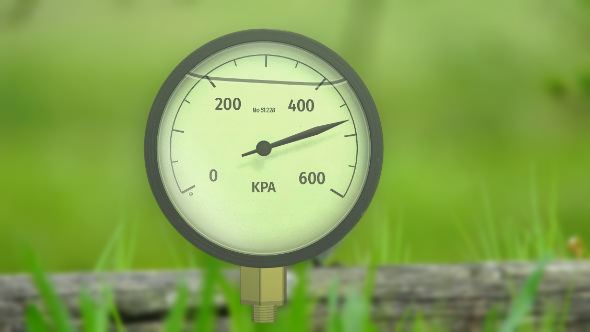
value=475 unit=kPa
